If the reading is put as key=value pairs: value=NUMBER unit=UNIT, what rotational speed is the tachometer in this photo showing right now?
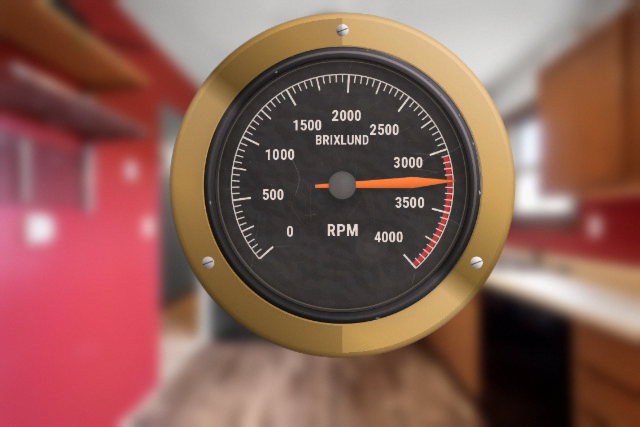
value=3250 unit=rpm
